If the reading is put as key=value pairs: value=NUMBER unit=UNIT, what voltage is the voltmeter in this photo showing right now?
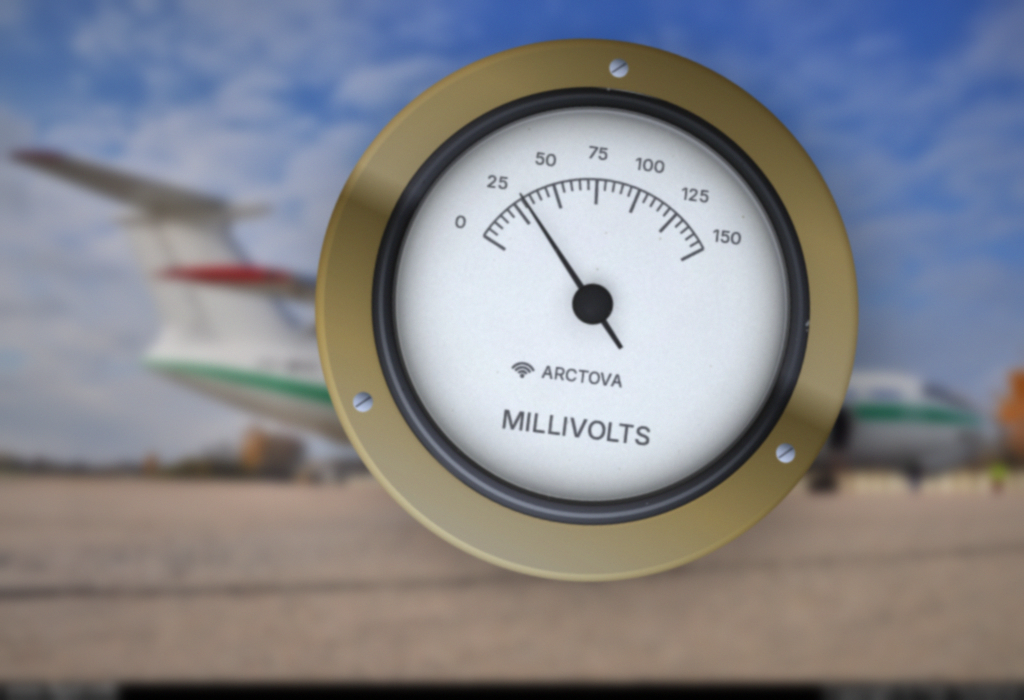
value=30 unit=mV
